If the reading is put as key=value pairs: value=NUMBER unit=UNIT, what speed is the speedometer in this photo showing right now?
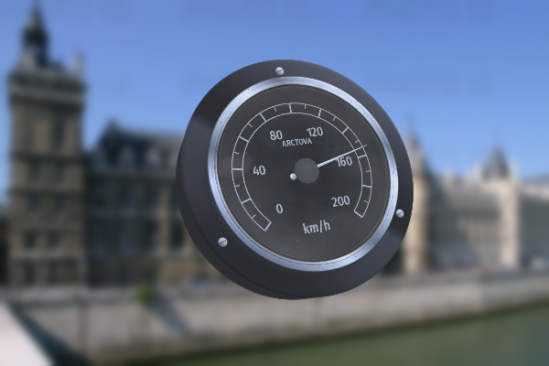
value=155 unit=km/h
